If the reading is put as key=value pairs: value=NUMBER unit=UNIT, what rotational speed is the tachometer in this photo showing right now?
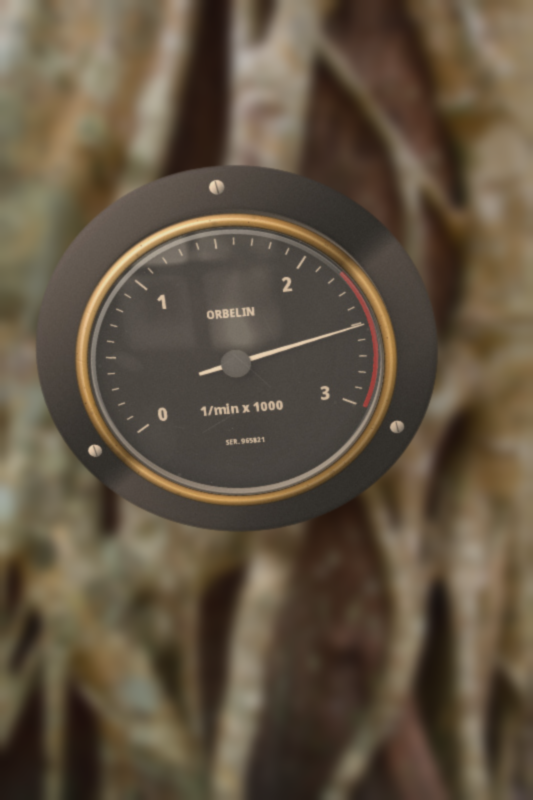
value=2500 unit=rpm
